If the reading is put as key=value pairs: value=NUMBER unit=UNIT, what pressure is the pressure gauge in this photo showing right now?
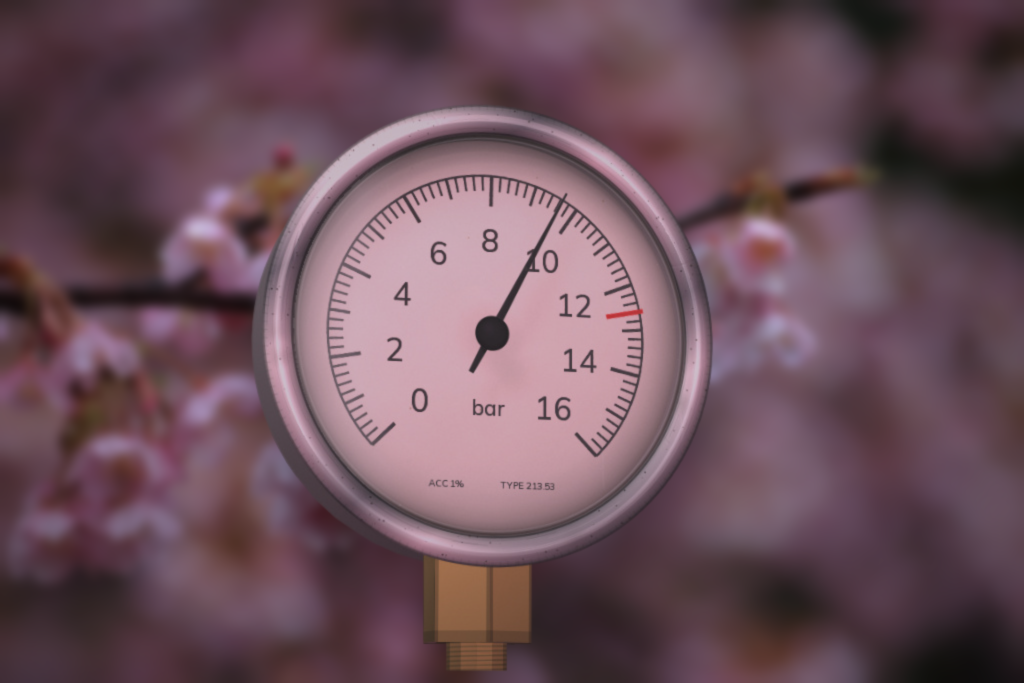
value=9.6 unit=bar
